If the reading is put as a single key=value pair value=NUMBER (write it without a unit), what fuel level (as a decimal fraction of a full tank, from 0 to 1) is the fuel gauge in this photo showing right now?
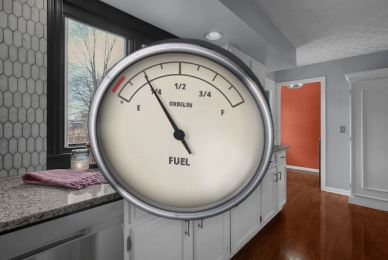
value=0.25
